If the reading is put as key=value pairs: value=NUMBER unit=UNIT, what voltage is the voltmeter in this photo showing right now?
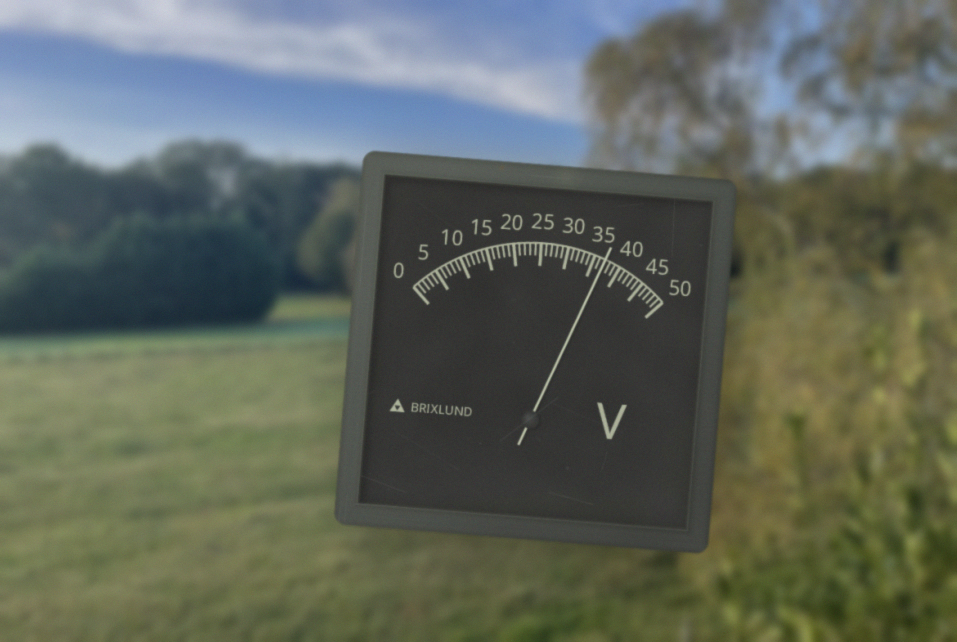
value=37 unit=V
